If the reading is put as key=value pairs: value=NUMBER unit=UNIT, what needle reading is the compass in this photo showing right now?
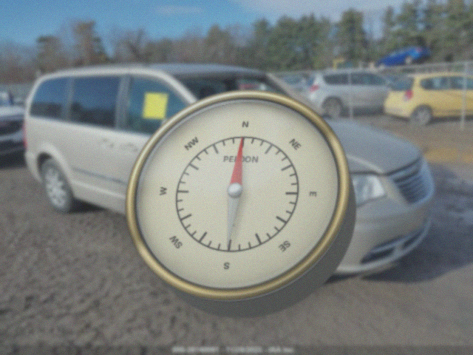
value=0 unit=°
